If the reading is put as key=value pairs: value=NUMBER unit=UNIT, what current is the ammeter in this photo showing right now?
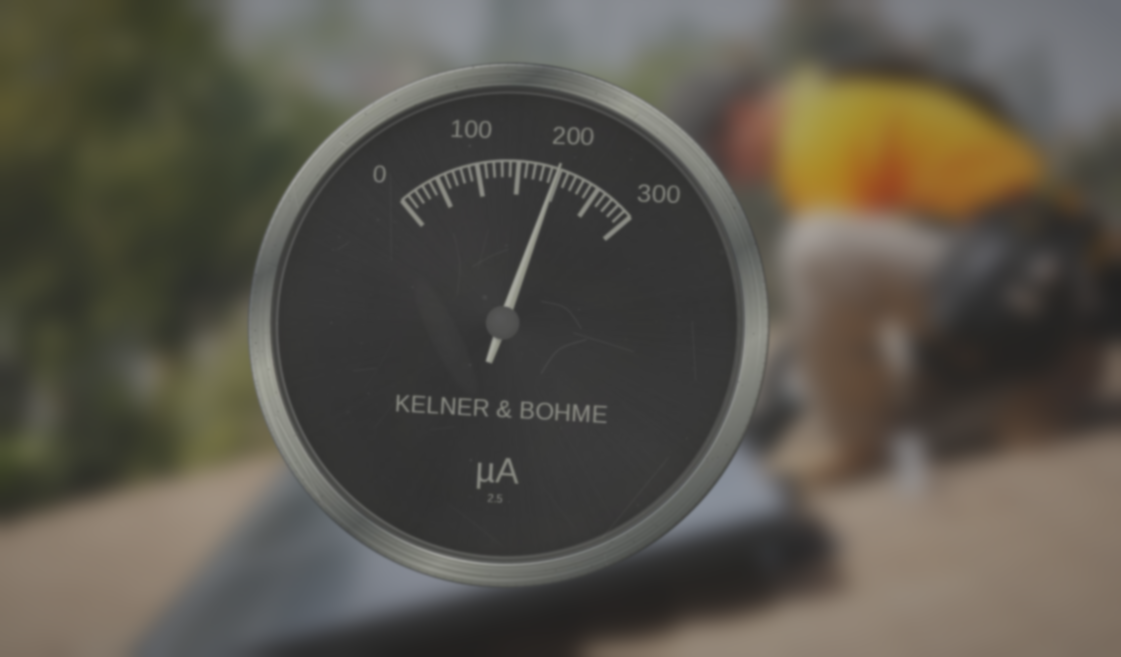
value=200 unit=µA
